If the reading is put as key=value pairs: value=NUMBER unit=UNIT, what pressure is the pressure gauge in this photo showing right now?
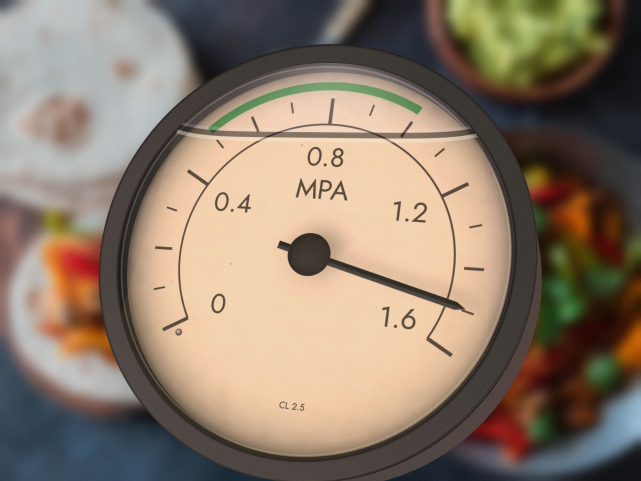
value=1.5 unit=MPa
